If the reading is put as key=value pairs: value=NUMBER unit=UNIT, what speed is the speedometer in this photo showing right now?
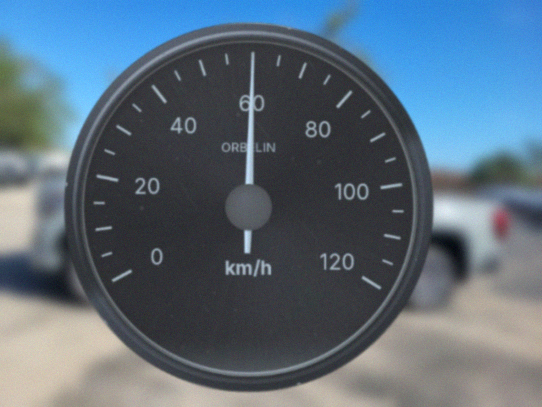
value=60 unit=km/h
